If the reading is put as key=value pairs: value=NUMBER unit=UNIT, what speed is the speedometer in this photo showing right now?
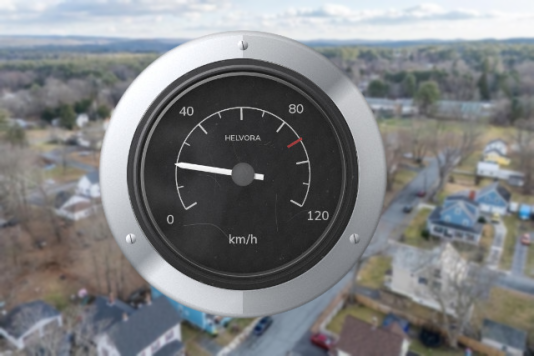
value=20 unit=km/h
